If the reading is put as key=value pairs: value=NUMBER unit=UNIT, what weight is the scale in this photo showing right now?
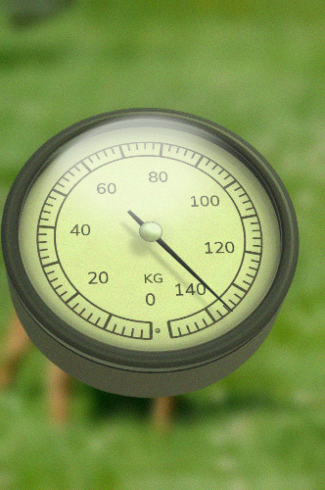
value=136 unit=kg
